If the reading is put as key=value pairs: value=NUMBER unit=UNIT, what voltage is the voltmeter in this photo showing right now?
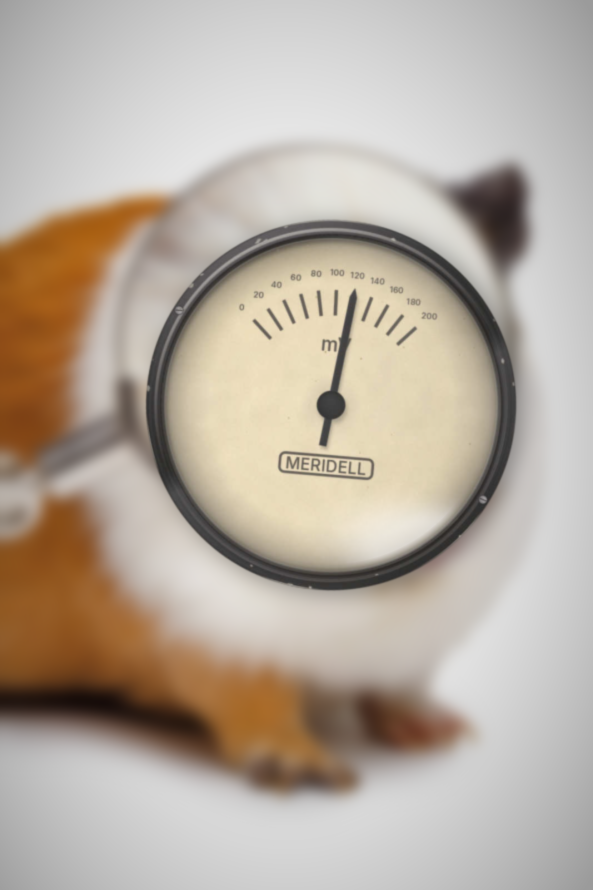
value=120 unit=mV
